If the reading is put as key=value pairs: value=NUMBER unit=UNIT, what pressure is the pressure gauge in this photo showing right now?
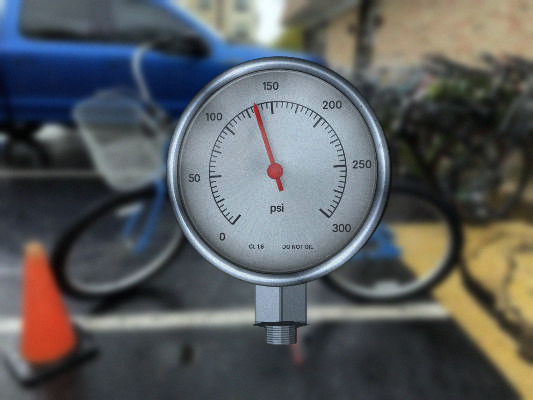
value=135 unit=psi
